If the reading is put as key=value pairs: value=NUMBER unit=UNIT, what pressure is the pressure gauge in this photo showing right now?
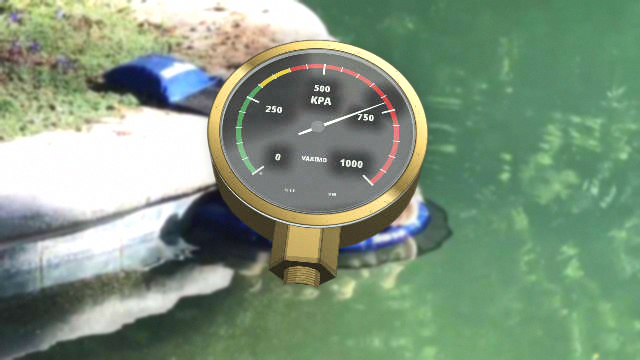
value=725 unit=kPa
